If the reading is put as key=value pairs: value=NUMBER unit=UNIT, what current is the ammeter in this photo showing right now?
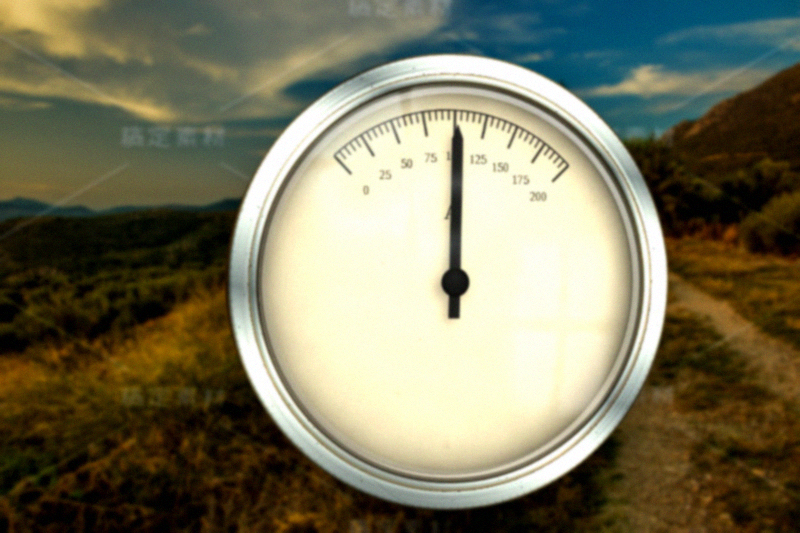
value=100 unit=A
